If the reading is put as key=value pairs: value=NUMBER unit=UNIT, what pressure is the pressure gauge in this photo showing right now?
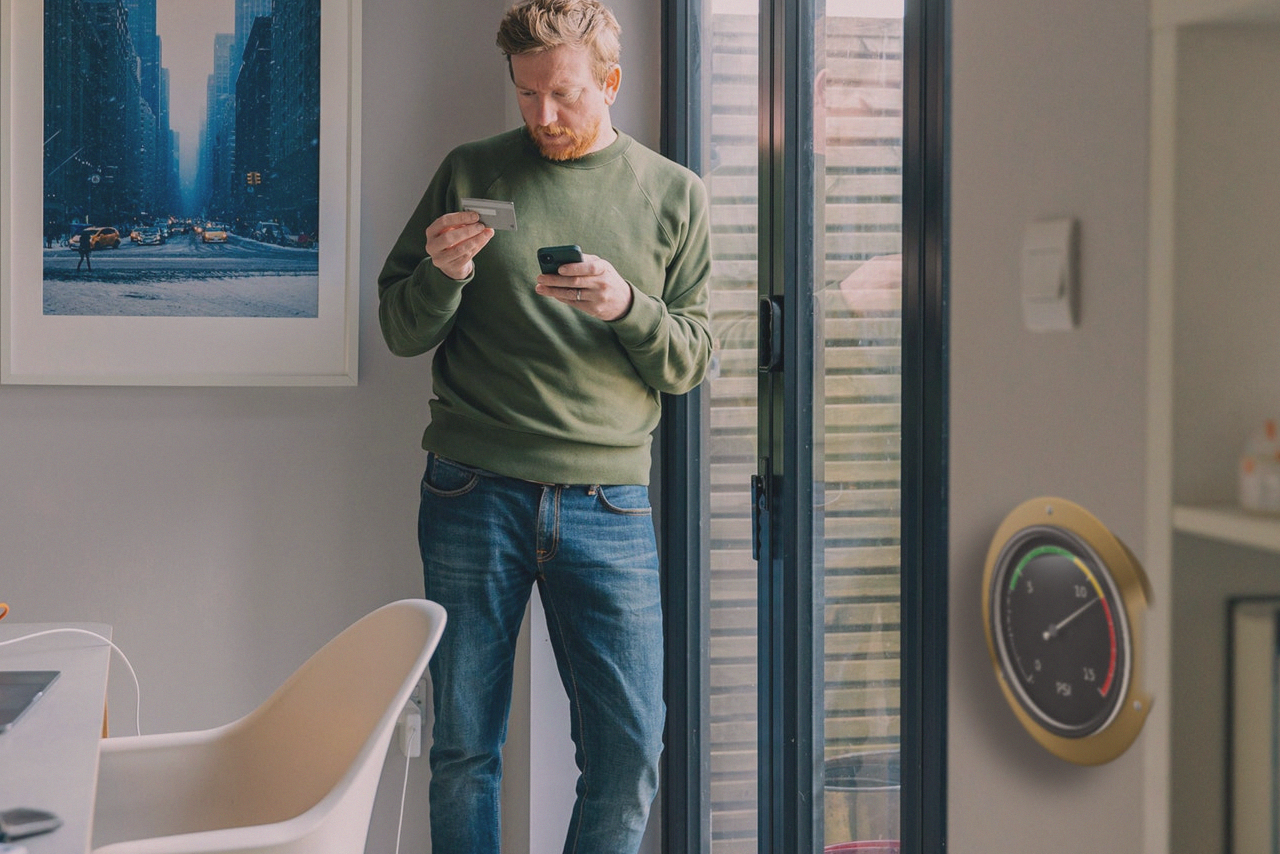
value=11 unit=psi
